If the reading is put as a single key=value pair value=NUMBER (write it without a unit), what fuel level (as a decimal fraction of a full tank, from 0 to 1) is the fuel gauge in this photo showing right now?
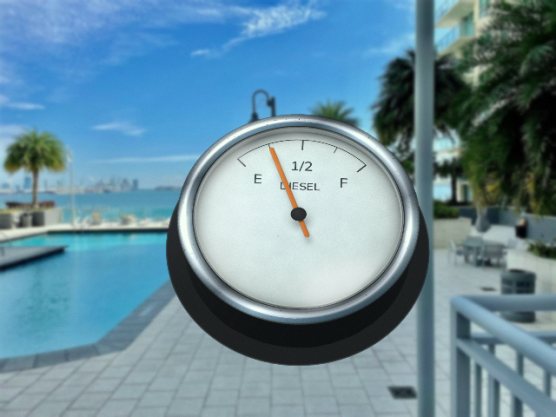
value=0.25
